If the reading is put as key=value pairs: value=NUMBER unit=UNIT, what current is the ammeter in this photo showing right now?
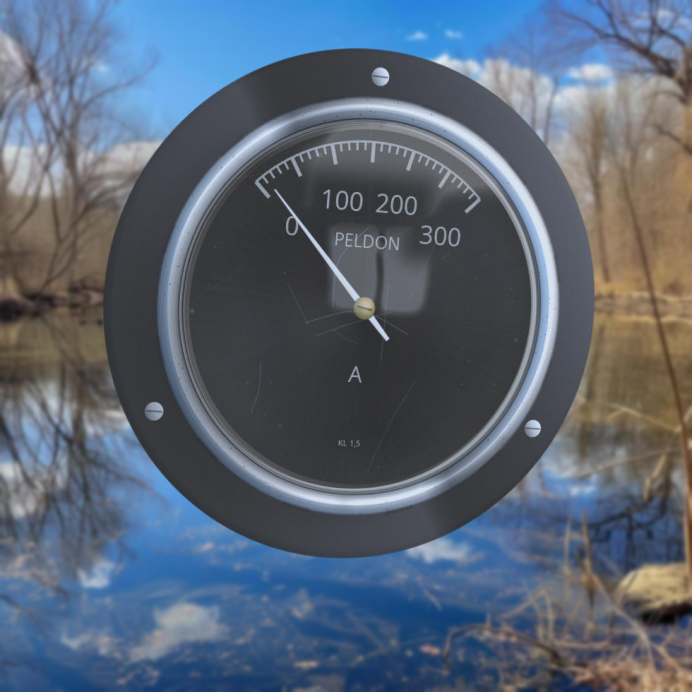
value=10 unit=A
